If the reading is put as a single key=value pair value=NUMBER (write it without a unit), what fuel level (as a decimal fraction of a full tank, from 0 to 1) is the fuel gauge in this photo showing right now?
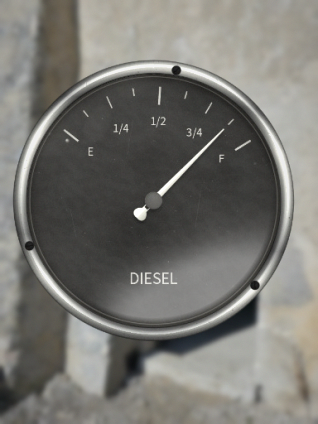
value=0.875
